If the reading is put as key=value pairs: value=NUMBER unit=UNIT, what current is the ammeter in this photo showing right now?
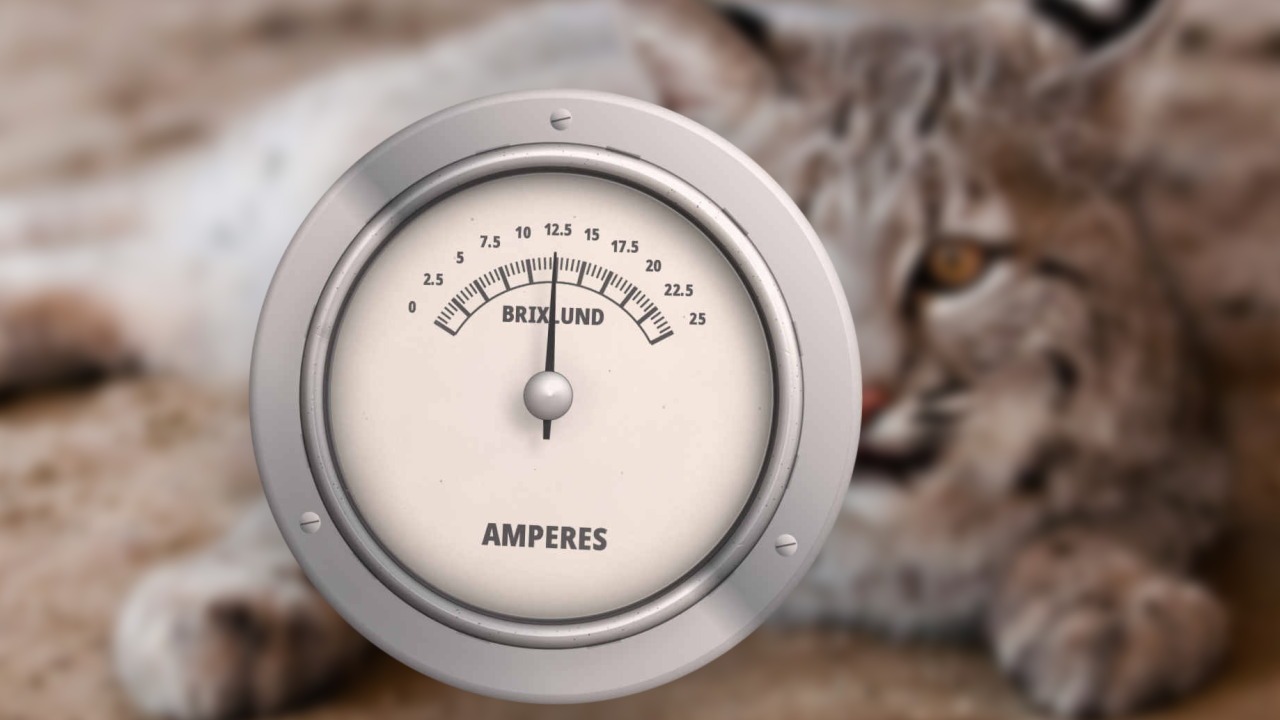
value=12.5 unit=A
